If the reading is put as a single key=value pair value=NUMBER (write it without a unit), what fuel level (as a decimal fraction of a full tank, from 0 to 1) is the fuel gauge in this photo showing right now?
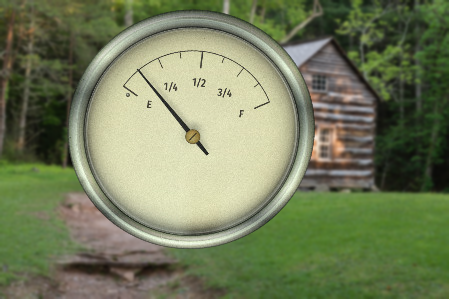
value=0.125
